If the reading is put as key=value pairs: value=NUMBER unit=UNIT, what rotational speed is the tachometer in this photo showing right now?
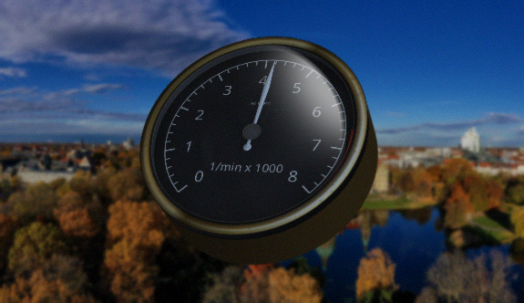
value=4200 unit=rpm
